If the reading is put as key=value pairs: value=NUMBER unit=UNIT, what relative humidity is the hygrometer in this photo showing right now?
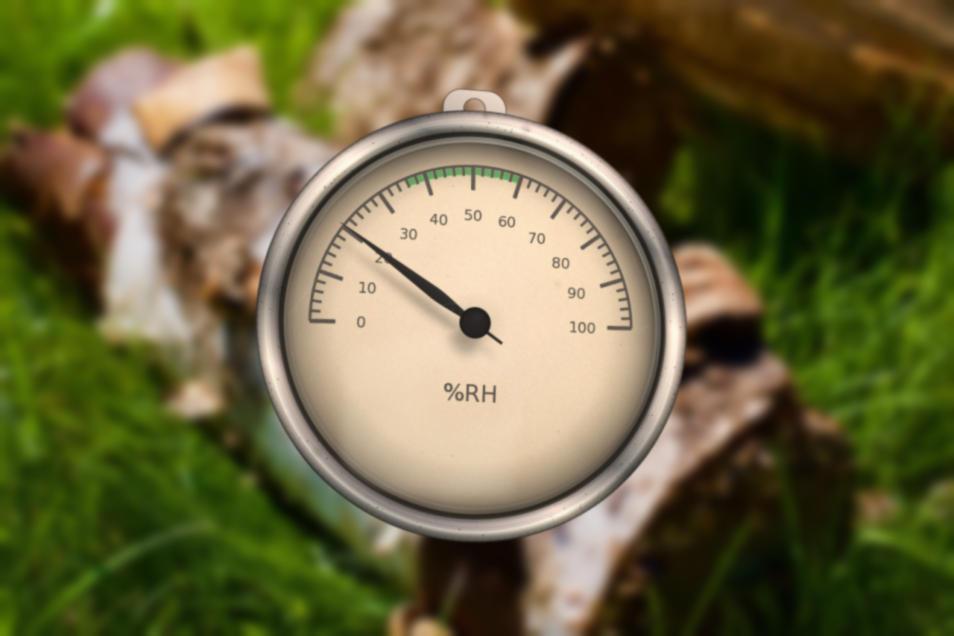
value=20 unit=%
